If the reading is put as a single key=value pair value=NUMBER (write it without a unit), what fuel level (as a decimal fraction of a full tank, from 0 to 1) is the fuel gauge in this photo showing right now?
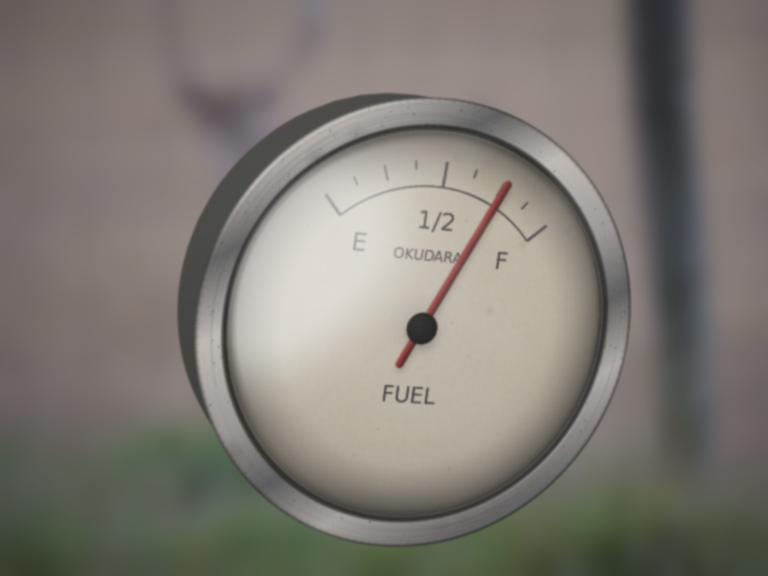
value=0.75
